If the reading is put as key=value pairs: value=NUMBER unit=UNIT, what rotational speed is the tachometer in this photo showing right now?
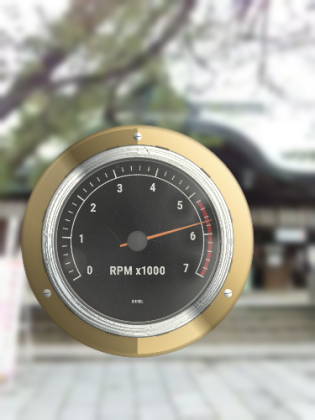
value=5700 unit=rpm
